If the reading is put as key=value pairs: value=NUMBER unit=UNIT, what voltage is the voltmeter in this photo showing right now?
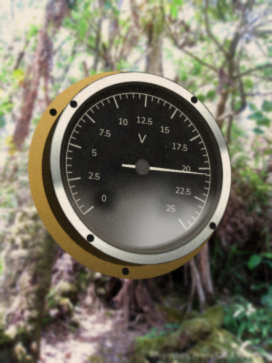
value=20.5 unit=V
